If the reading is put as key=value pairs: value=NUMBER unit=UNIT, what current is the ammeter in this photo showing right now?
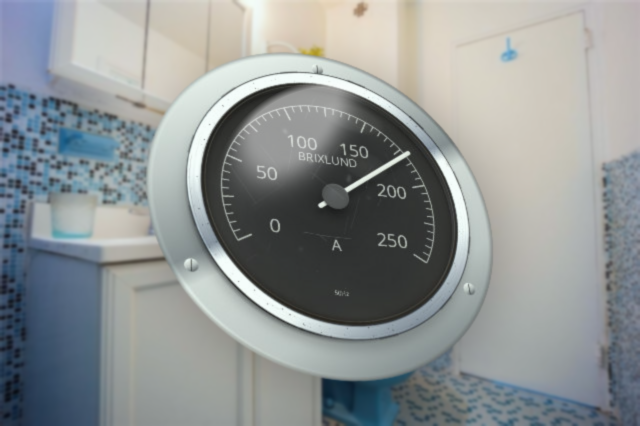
value=180 unit=A
